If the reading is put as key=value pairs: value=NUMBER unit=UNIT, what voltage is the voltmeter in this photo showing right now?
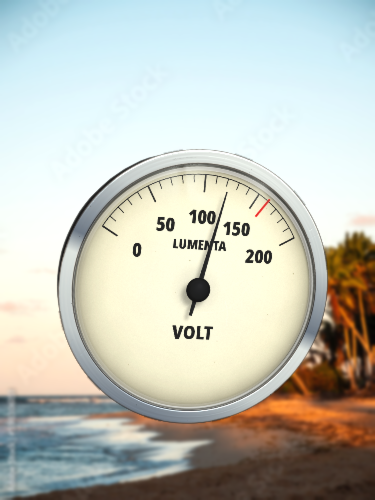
value=120 unit=V
